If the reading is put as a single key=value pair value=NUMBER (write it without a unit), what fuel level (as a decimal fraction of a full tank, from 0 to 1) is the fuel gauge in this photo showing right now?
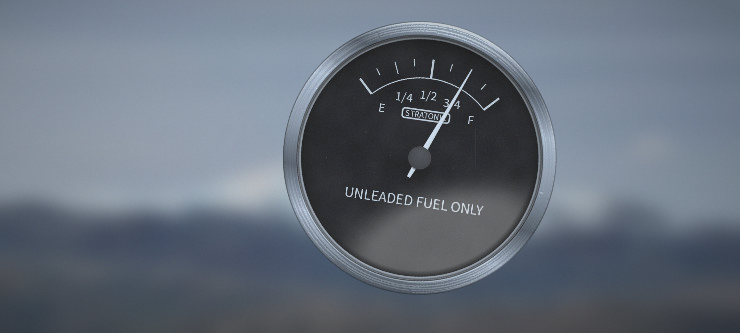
value=0.75
